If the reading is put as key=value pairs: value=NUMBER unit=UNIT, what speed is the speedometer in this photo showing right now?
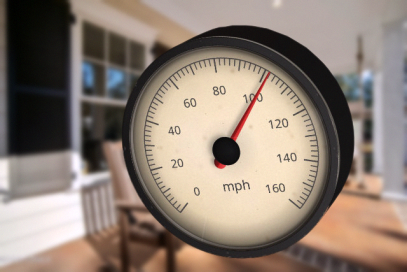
value=102 unit=mph
